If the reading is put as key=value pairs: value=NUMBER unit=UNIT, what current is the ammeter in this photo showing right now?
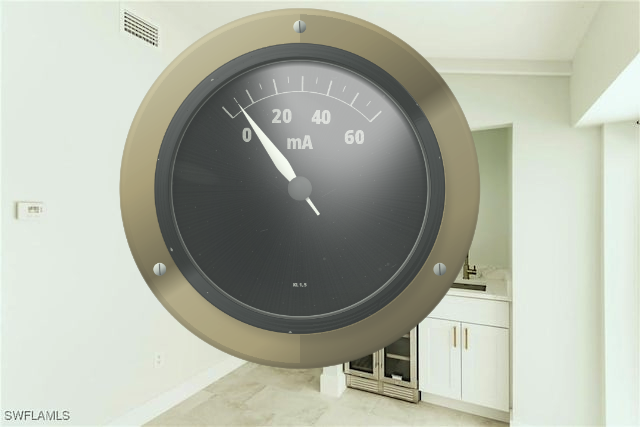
value=5 unit=mA
